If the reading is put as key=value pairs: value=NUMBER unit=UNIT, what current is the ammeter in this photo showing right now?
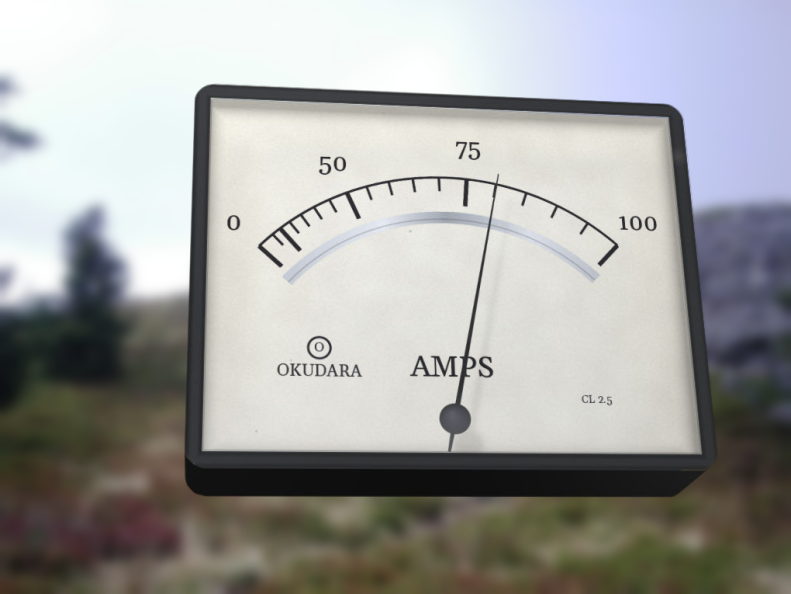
value=80 unit=A
